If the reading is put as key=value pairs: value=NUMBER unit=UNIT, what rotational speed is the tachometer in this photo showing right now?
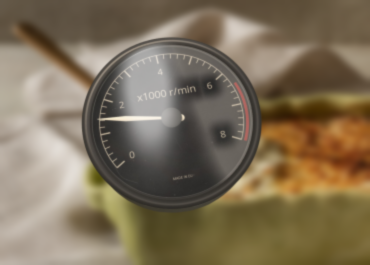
value=1400 unit=rpm
